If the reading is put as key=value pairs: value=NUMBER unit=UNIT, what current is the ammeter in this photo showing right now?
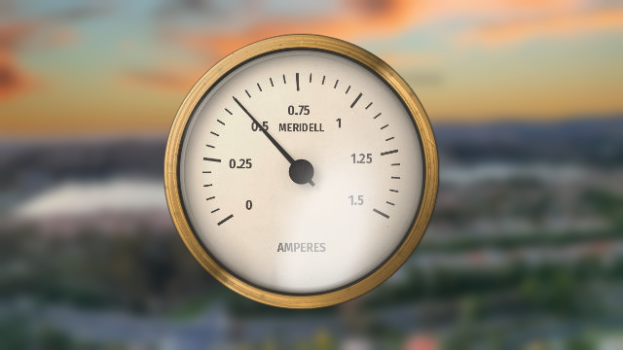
value=0.5 unit=A
